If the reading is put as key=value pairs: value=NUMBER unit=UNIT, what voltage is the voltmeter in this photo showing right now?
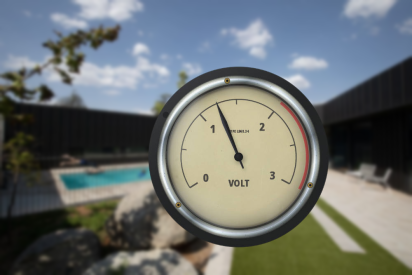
value=1.25 unit=V
